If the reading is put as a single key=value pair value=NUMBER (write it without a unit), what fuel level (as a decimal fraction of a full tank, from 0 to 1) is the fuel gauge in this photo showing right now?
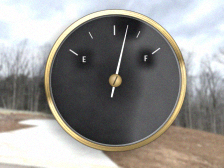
value=0.625
